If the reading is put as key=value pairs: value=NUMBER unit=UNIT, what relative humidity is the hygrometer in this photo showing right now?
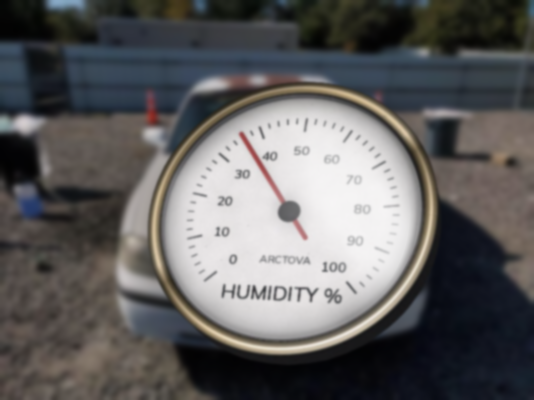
value=36 unit=%
